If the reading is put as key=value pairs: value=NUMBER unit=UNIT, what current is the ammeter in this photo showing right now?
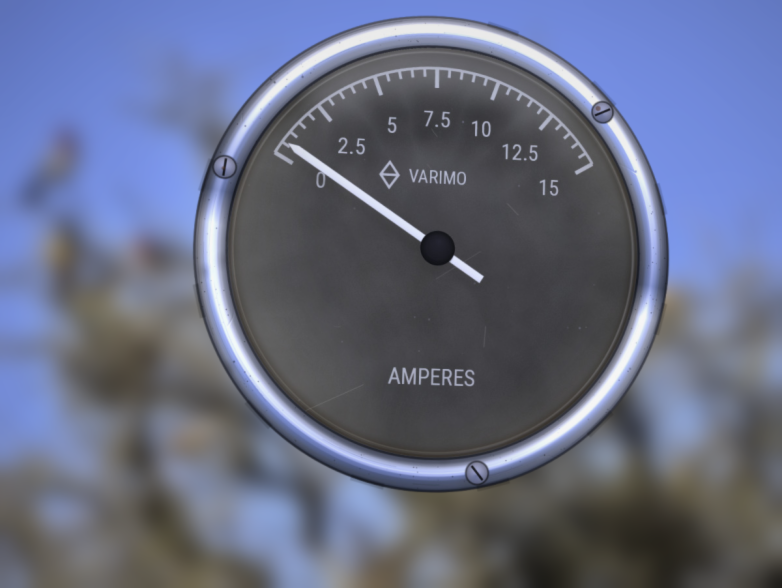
value=0.5 unit=A
